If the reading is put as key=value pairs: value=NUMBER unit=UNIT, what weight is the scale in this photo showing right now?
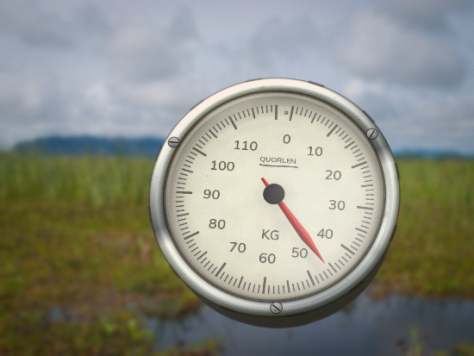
value=46 unit=kg
